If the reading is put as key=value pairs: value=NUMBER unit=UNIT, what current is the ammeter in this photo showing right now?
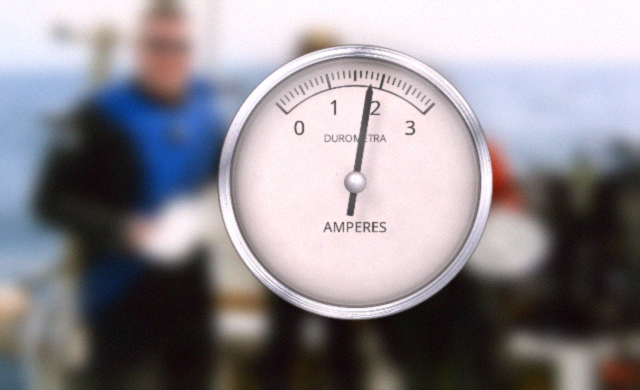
value=1.8 unit=A
